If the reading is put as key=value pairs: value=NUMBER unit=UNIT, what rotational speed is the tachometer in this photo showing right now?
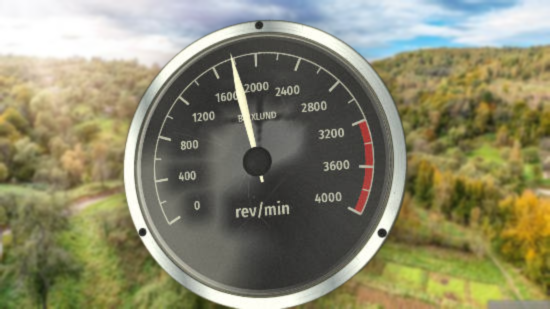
value=1800 unit=rpm
